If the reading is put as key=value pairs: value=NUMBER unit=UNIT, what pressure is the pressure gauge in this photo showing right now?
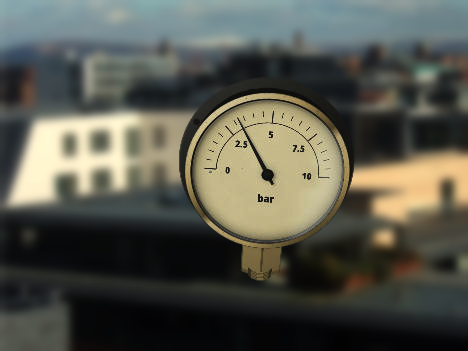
value=3.25 unit=bar
